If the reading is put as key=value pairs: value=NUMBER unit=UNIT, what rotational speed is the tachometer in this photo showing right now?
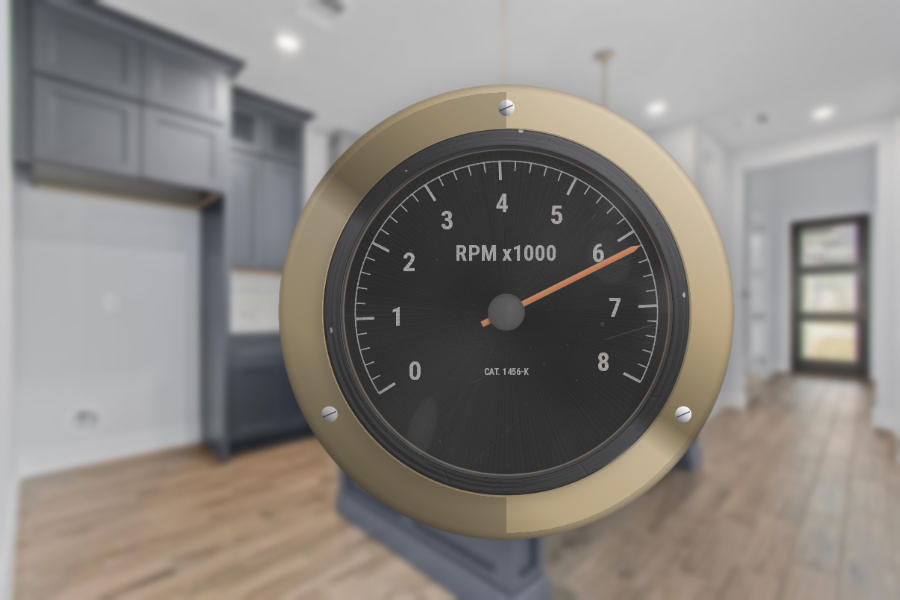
value=6200 unit=rpm
